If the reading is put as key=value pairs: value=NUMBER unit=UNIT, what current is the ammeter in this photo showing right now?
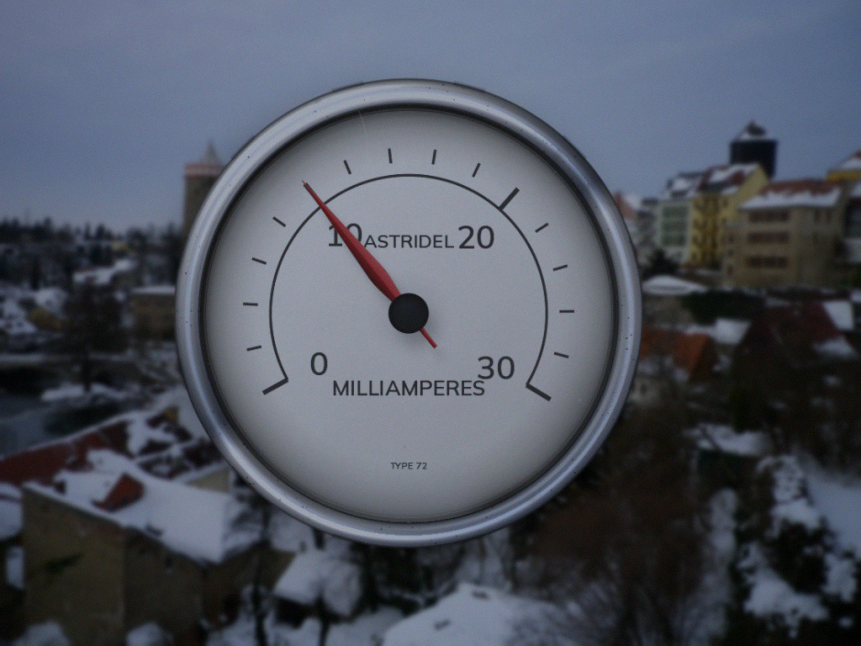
value=10 unit=mA
